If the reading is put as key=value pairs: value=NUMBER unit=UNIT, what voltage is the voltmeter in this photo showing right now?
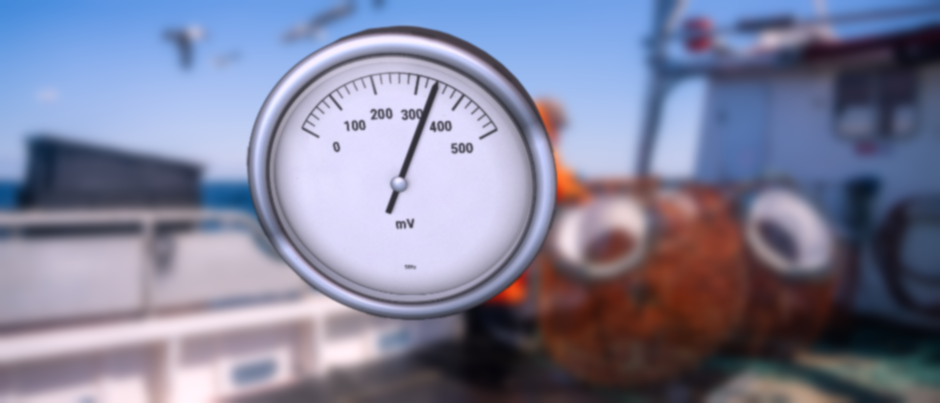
value=340 unit=mV
